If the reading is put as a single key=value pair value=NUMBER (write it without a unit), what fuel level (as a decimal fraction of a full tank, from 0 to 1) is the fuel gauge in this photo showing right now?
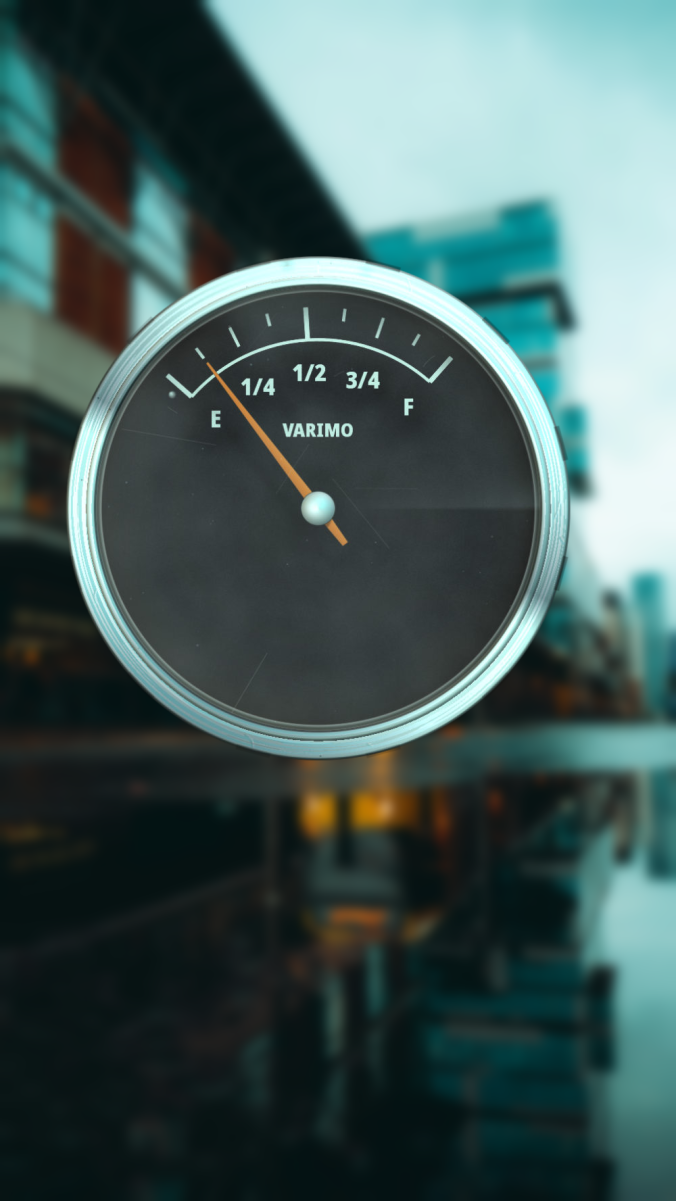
value=0.125
